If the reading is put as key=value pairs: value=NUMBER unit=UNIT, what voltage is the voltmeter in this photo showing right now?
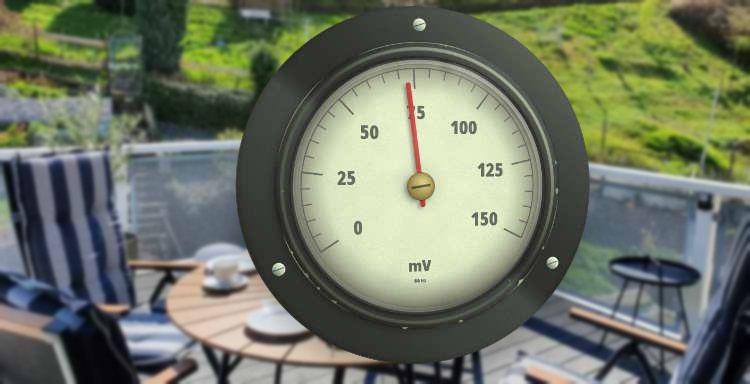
value=72.5 unit=mV
